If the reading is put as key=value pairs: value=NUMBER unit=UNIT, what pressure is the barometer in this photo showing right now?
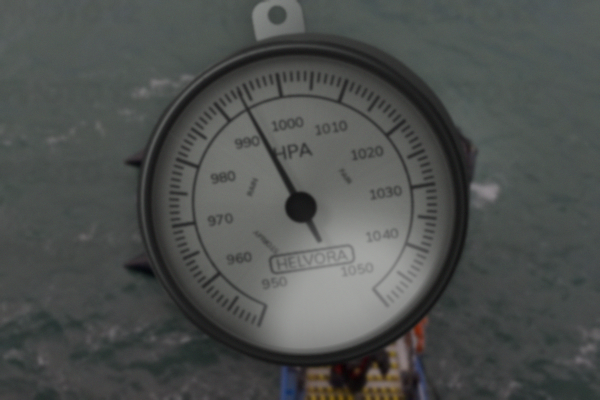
value=994 unit=hPa
